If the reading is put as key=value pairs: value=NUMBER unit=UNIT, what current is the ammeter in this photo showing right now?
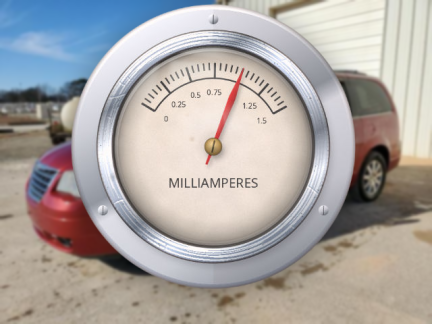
value=1 unit=mA
